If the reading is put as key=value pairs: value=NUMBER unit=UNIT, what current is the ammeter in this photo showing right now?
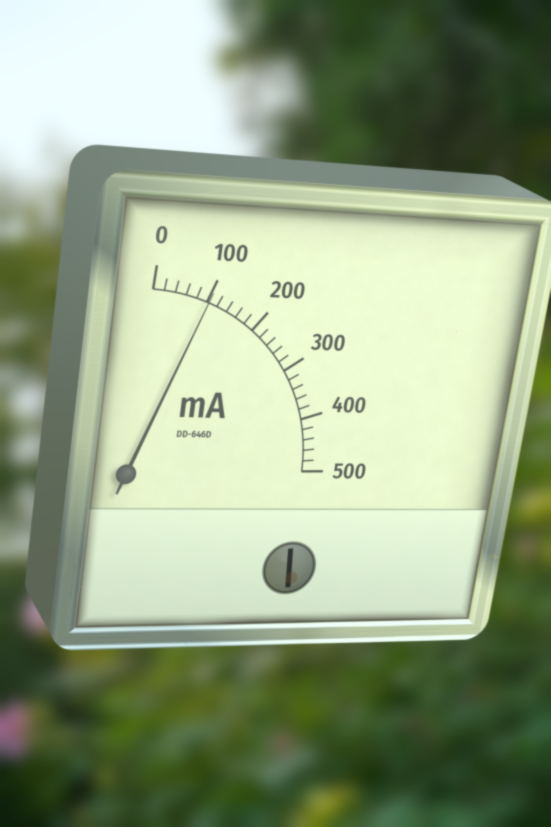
value=100 unit=mA
